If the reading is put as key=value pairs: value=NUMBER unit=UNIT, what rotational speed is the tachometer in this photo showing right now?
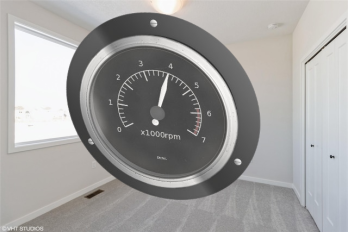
value=4000 unit=rpm
